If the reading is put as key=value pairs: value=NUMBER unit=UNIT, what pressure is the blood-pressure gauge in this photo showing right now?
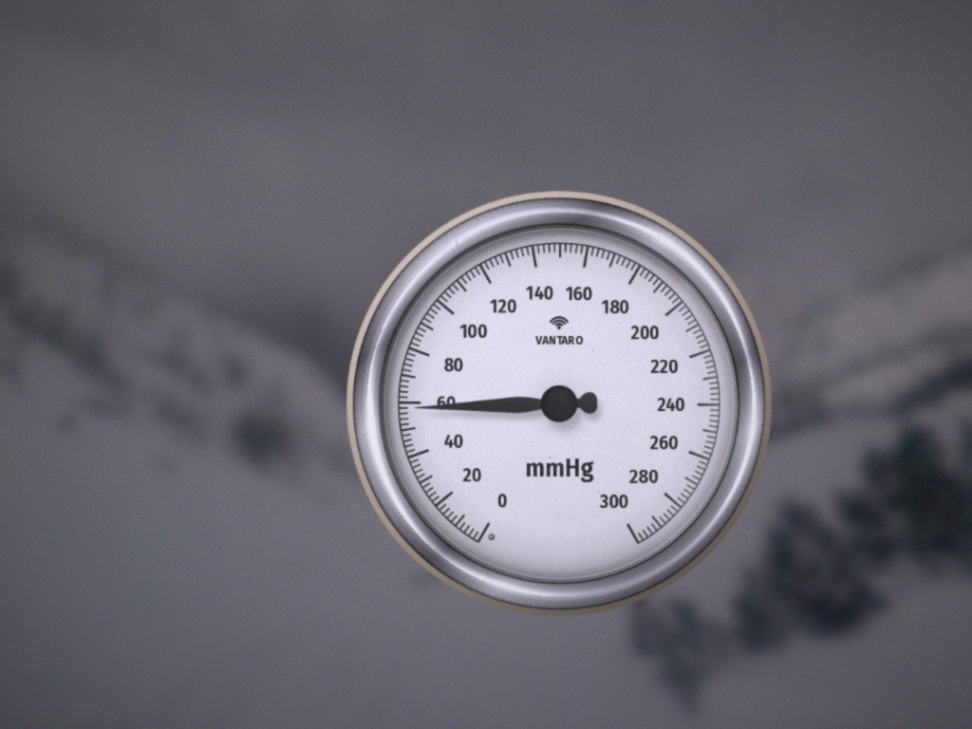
value=58 unit=mmHg
